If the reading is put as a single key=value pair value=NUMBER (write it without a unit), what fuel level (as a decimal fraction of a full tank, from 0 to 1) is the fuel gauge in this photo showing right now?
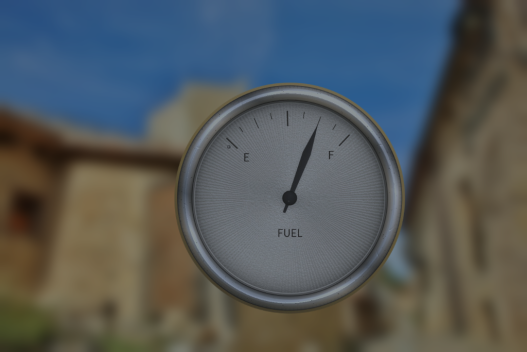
value=0.75
